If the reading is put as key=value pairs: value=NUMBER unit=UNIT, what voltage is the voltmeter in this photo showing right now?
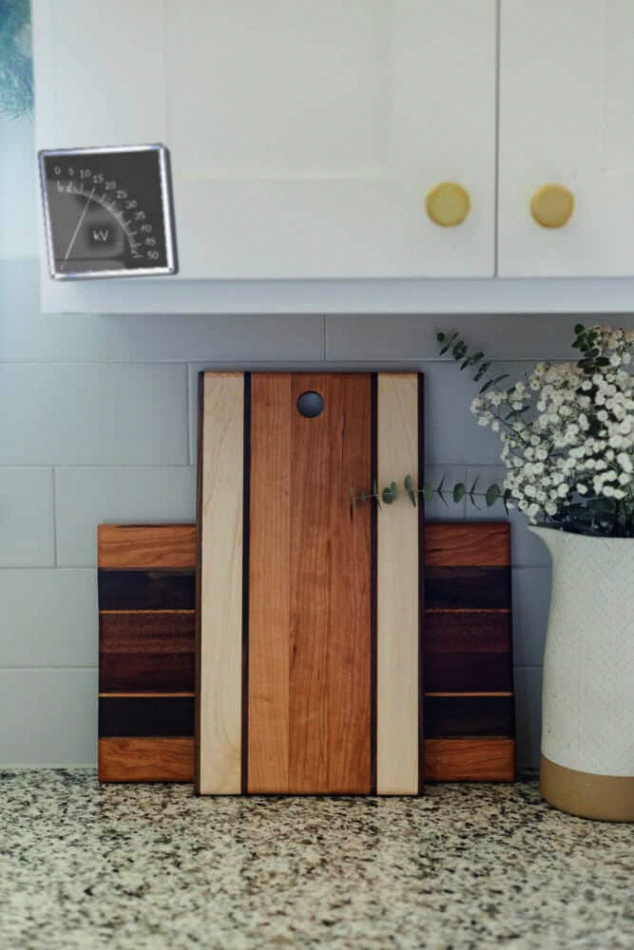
value=15 unit=kV
